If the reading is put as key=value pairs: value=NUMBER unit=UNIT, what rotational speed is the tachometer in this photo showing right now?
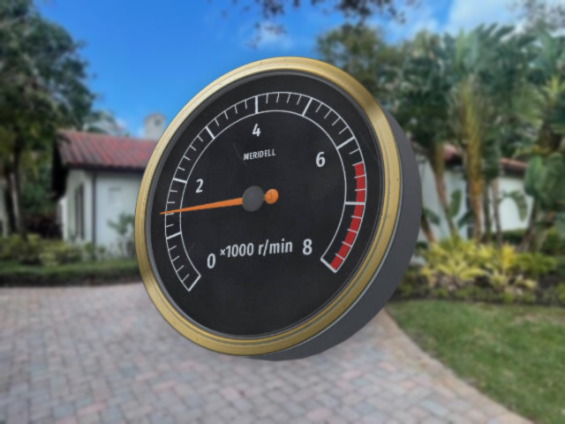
value=1400 unit=rpm
